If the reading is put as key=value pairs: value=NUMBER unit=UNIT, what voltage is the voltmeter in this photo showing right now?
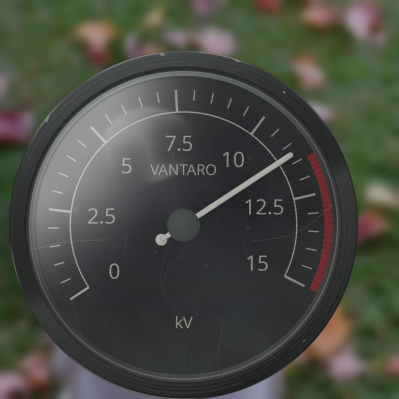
value=11.25 unit=kV
